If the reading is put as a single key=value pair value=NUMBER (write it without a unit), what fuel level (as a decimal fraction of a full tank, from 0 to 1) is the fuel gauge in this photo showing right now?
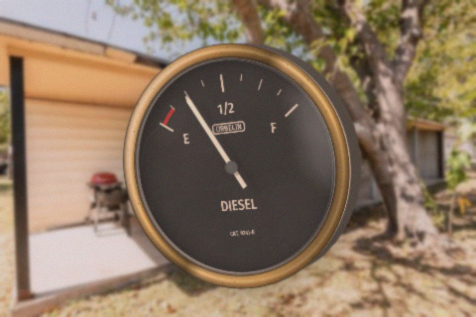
value=0.25
